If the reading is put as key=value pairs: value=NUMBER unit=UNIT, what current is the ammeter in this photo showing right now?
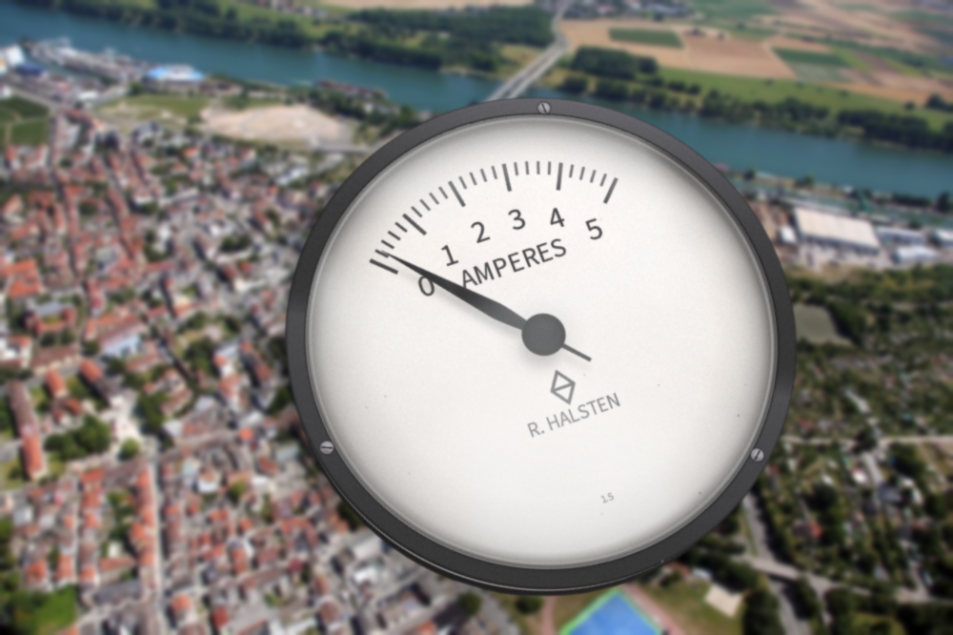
value=0.2 unit=A
